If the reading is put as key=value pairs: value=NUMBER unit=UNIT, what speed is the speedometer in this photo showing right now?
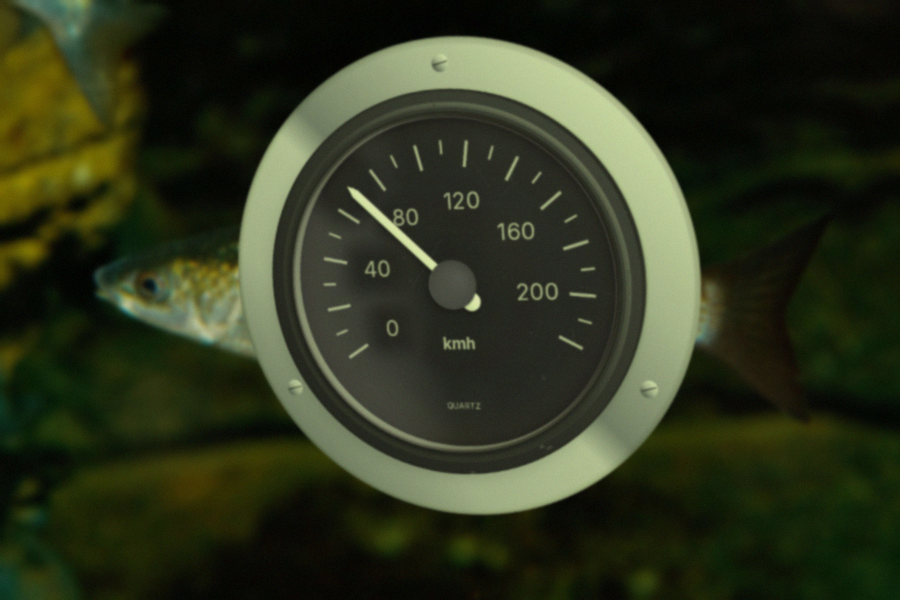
value=70 unit=km/h
